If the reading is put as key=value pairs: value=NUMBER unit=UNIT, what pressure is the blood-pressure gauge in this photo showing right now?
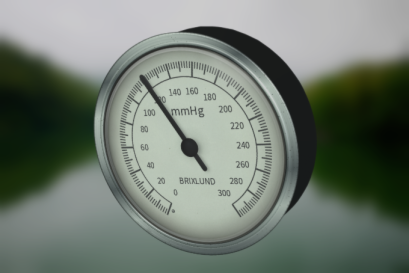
value=120 unit=mmHg
